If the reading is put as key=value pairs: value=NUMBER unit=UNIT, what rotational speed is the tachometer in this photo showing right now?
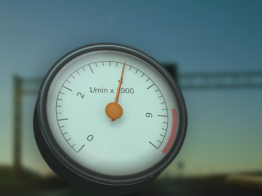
value=4000 unit=rpm
